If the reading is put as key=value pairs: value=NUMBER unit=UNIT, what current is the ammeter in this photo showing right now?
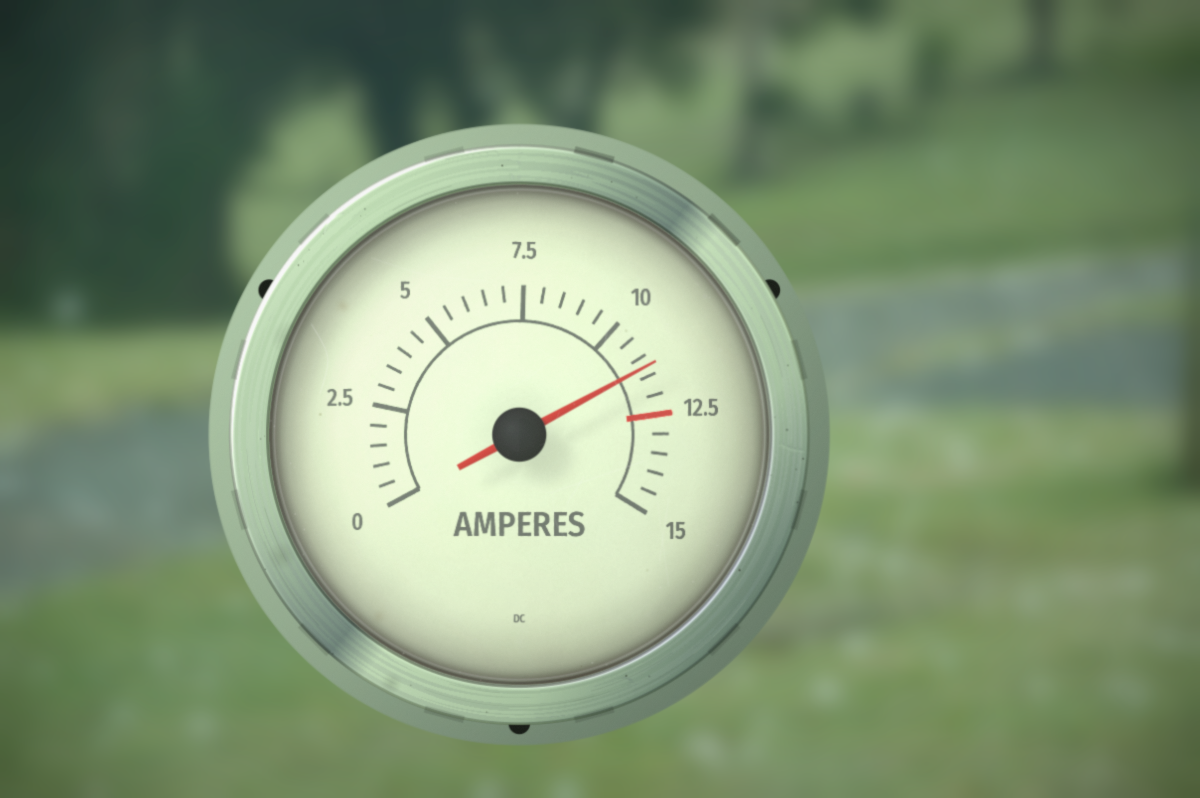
value=11.25 unit=A
